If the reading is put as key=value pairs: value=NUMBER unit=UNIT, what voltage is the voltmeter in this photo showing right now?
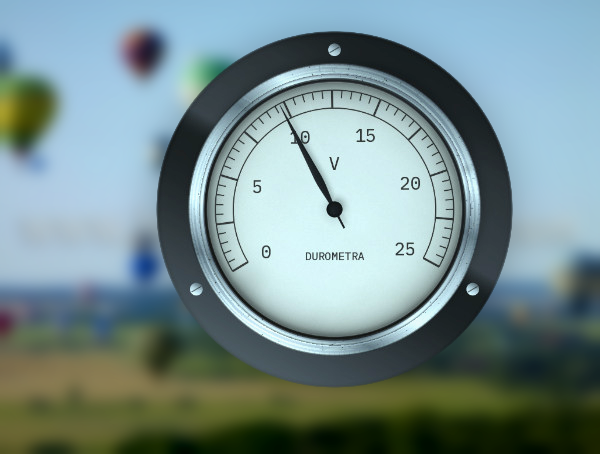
value=9.75 unit=V
